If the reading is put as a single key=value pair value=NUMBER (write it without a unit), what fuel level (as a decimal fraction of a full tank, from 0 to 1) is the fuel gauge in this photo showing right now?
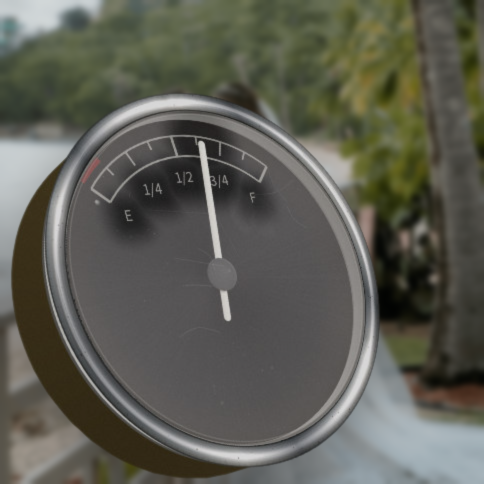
value=0.625
